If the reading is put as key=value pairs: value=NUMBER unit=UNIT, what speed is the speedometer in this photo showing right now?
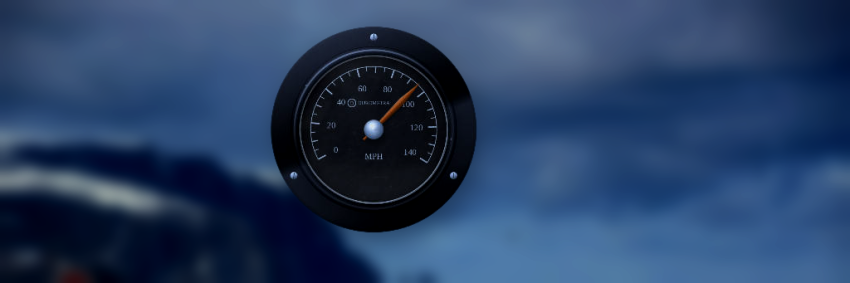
value=95 unit=mph
